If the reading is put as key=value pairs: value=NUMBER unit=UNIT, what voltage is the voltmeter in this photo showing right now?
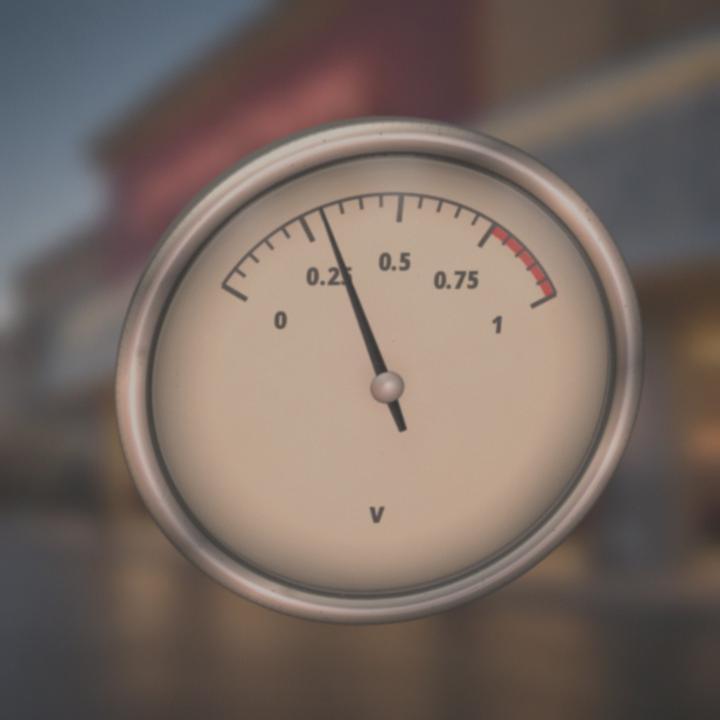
value=0.3 unit=V
